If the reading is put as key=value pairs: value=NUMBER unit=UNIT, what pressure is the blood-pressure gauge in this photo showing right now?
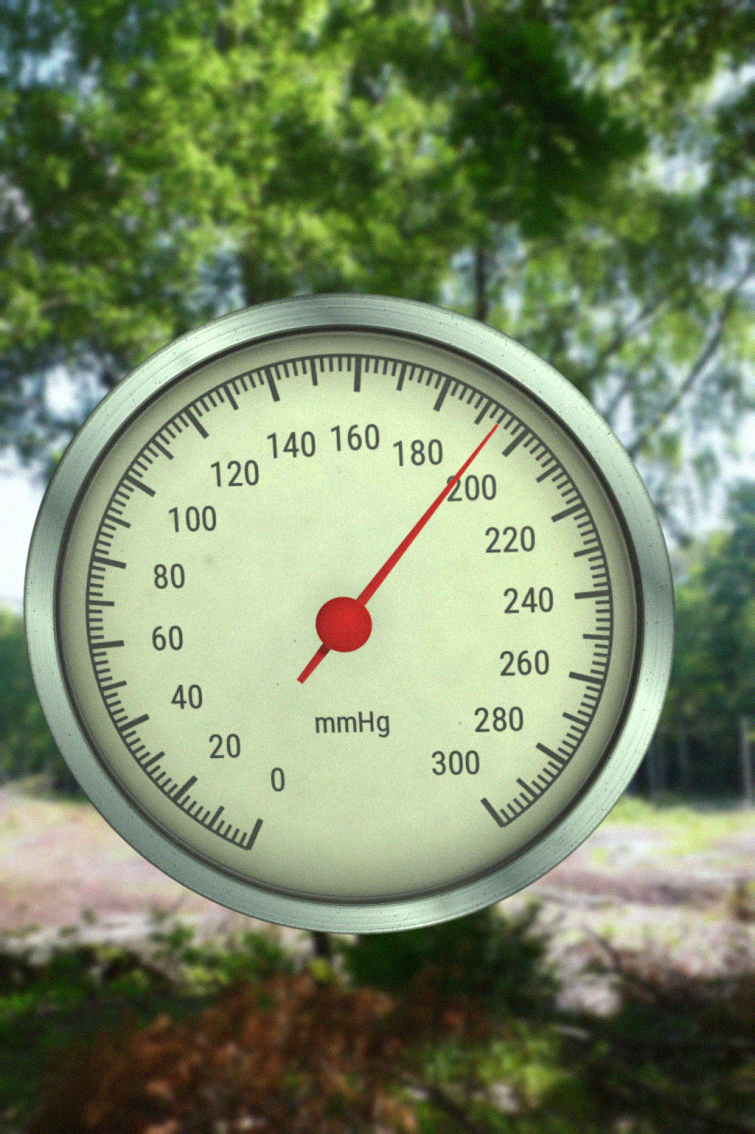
value=194 unit=mmHg
